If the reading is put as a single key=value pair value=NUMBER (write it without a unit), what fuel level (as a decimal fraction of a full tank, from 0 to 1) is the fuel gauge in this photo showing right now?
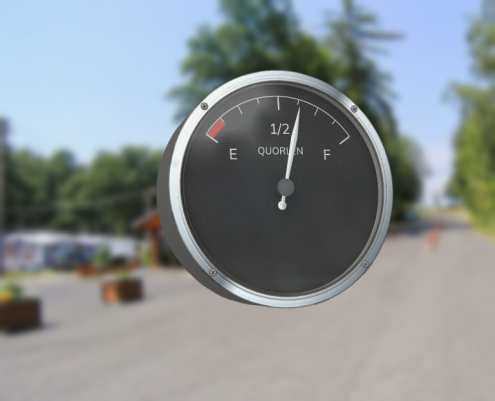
value=0.625
